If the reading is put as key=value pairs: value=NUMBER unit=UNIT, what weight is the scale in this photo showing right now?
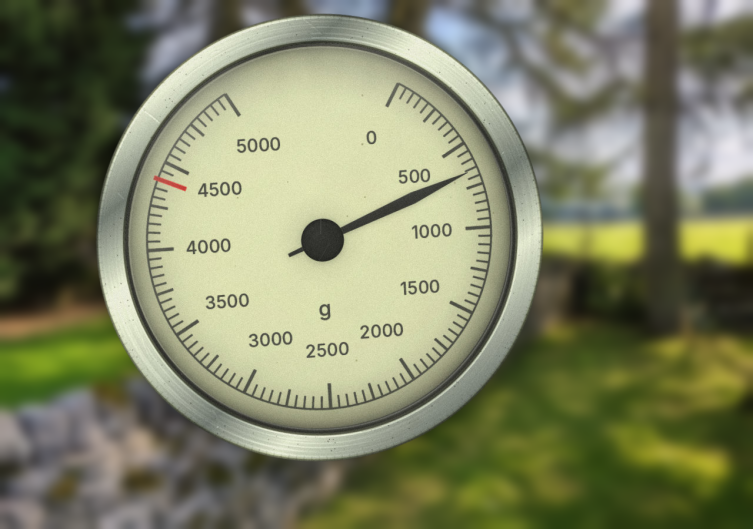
value=650 unit=g
